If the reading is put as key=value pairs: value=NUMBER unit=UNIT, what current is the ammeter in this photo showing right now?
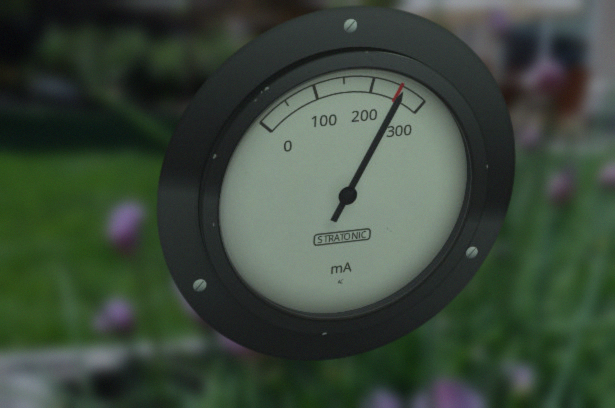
value=250 unit=mA
